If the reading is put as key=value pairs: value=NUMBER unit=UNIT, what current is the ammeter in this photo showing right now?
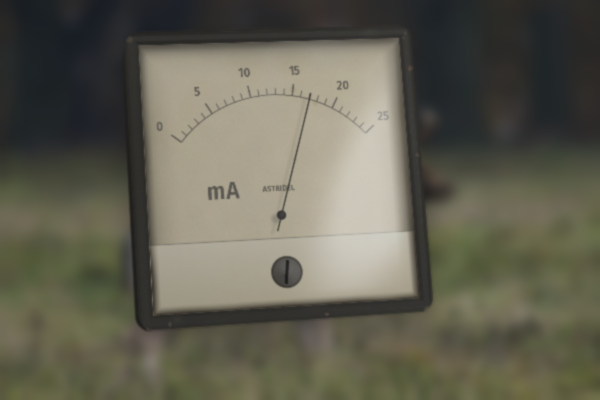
value=17 unit=mA
